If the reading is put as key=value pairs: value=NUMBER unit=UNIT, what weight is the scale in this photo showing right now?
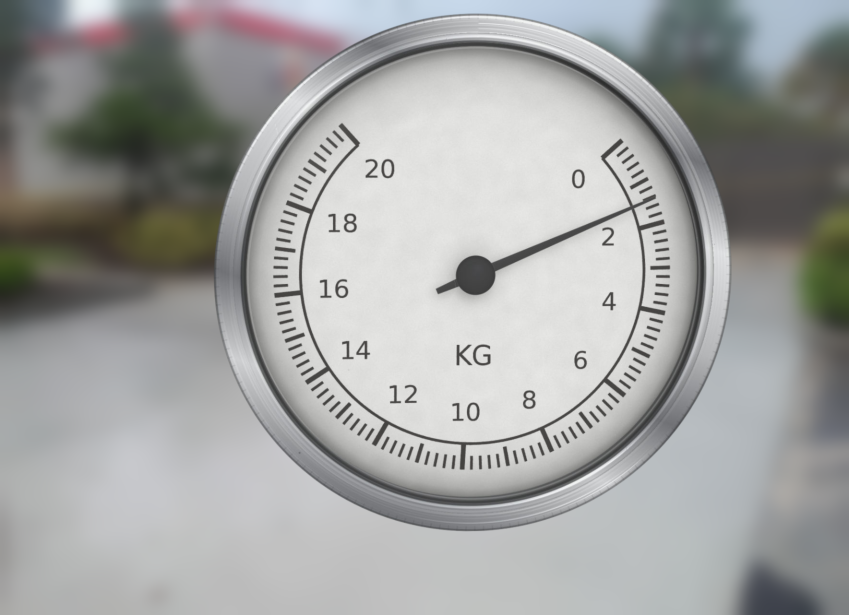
value=1.4 unit=kg
